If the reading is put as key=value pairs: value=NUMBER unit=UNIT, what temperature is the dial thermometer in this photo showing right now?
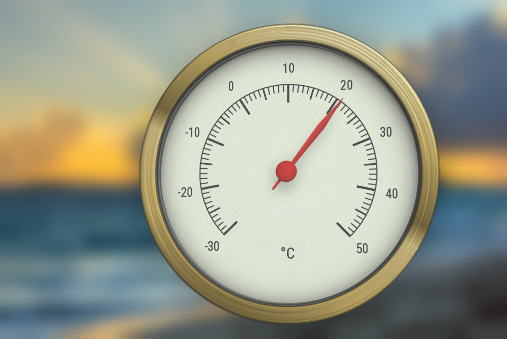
value=21 unit=°C
